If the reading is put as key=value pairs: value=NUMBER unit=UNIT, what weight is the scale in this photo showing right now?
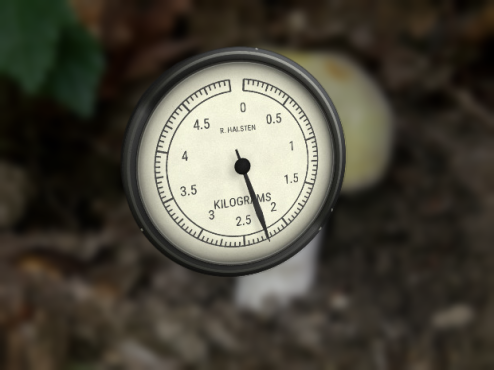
value=2.25 unit=kg
